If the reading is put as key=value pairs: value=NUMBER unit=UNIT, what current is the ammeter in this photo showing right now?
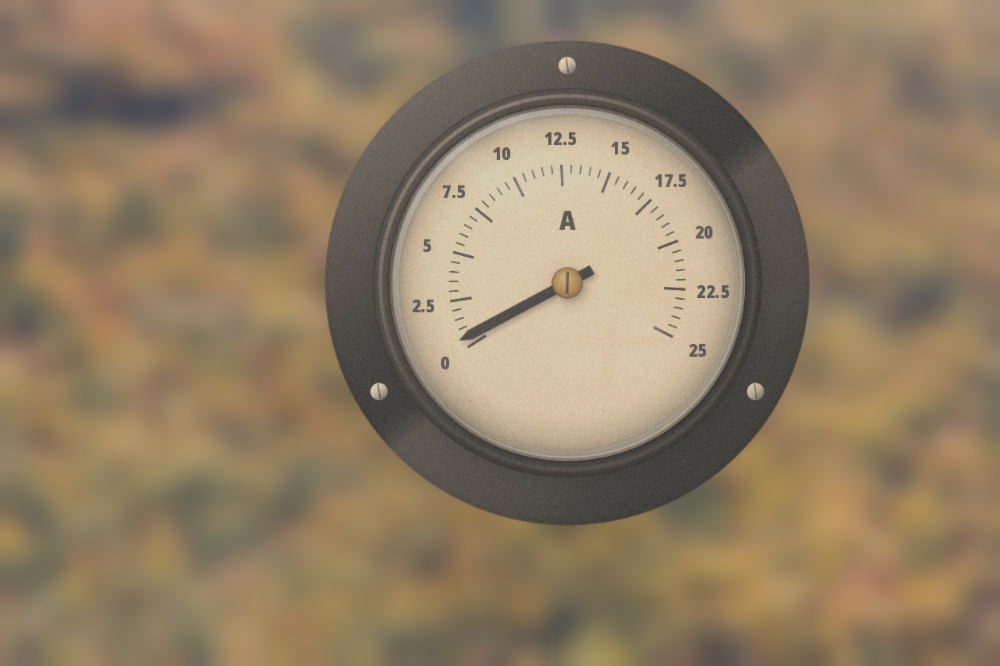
value=0.5 unit=A
